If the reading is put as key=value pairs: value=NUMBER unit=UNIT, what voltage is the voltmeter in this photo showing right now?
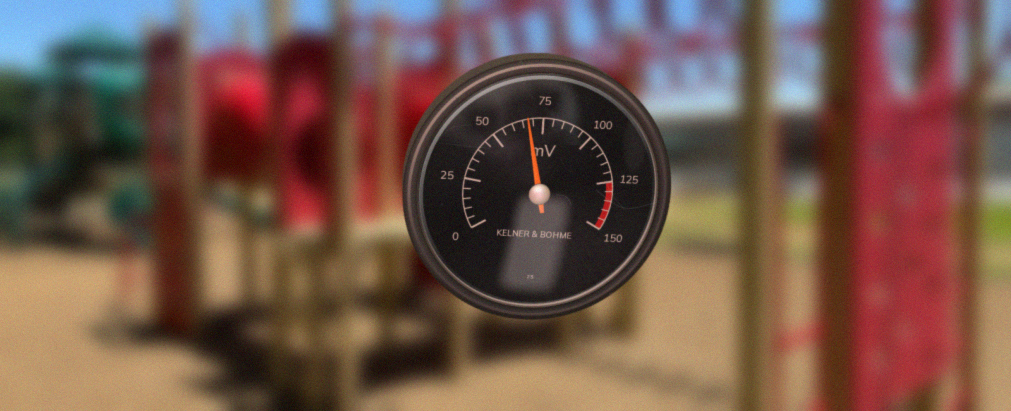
value=67.5 unit=mV
